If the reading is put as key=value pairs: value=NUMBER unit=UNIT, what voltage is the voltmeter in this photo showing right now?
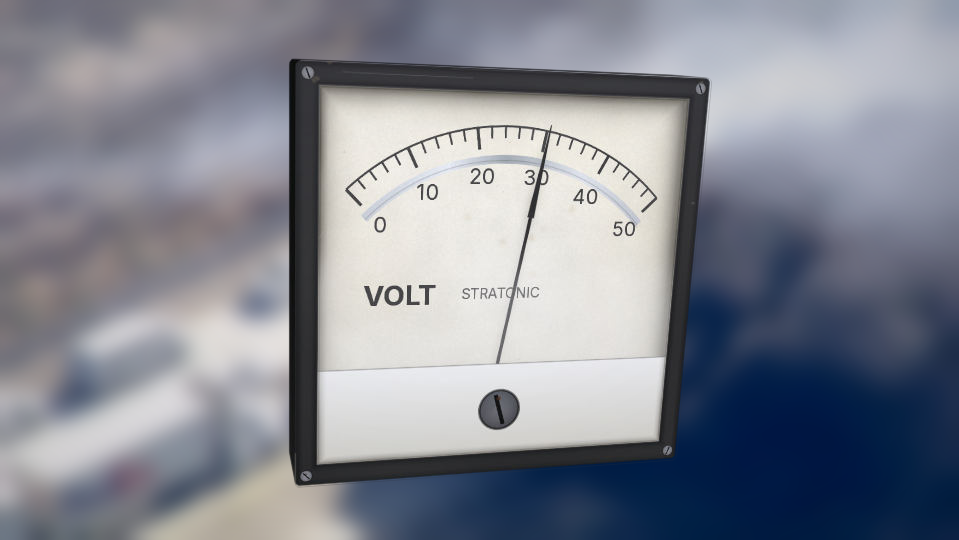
value=30 unit=V
